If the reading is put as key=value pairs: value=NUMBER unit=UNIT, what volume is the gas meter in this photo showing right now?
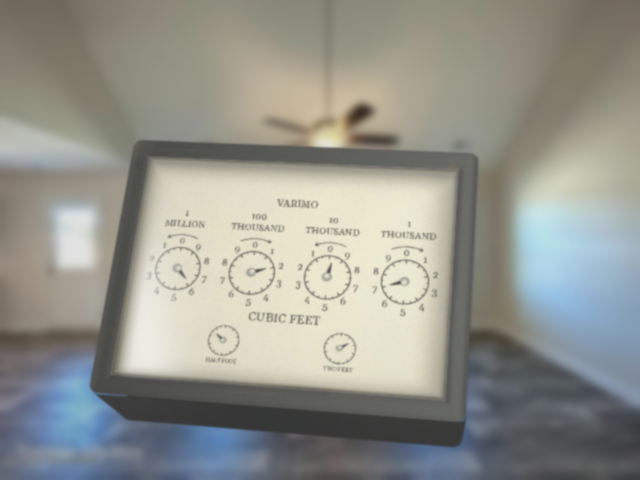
value=619700 unit=ft³
